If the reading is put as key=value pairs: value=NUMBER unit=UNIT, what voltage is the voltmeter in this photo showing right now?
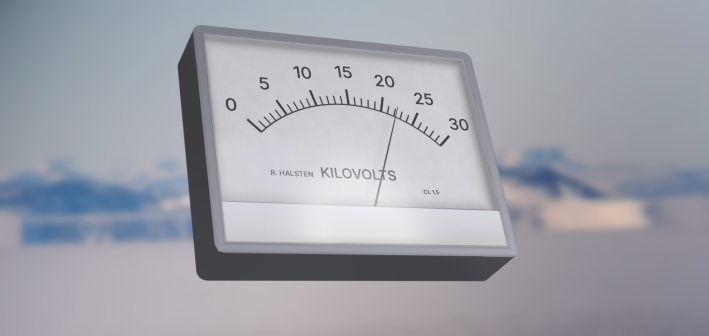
value=22 unit=kV
